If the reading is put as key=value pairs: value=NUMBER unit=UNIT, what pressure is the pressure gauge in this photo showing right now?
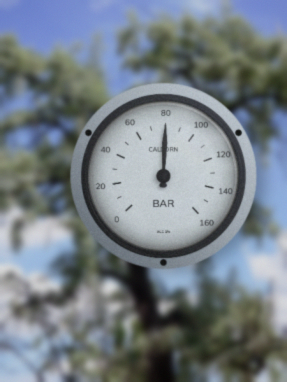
value=80 unit=bar
